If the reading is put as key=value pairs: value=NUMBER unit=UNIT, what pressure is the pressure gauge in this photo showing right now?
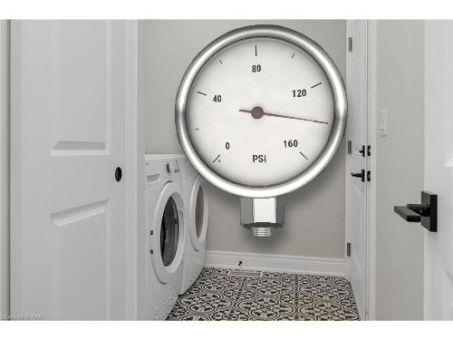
value=140 unit=psi
